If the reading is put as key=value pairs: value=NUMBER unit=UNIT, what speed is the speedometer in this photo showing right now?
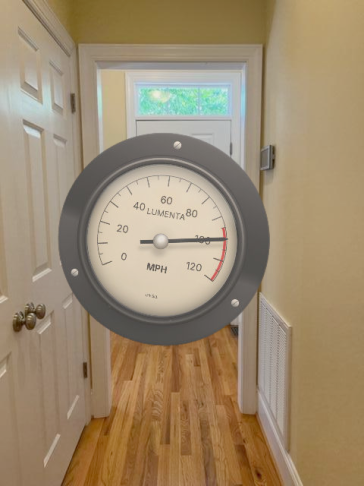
value=100 unit=mph
